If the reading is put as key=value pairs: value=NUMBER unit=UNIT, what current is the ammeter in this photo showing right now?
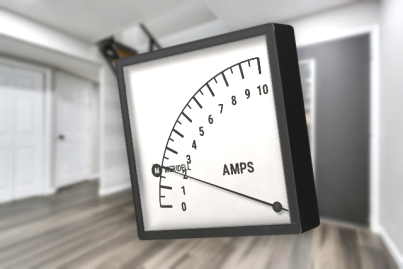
value=2 unit=A
